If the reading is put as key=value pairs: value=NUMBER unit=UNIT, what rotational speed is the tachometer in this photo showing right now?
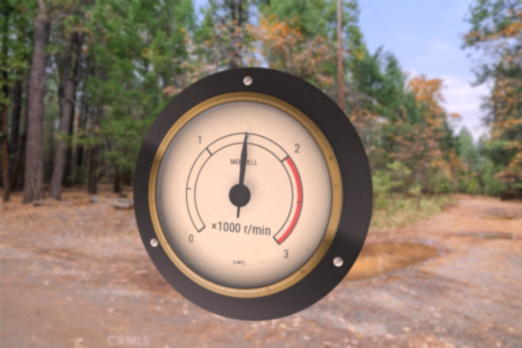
value=1500 unit=rpm
